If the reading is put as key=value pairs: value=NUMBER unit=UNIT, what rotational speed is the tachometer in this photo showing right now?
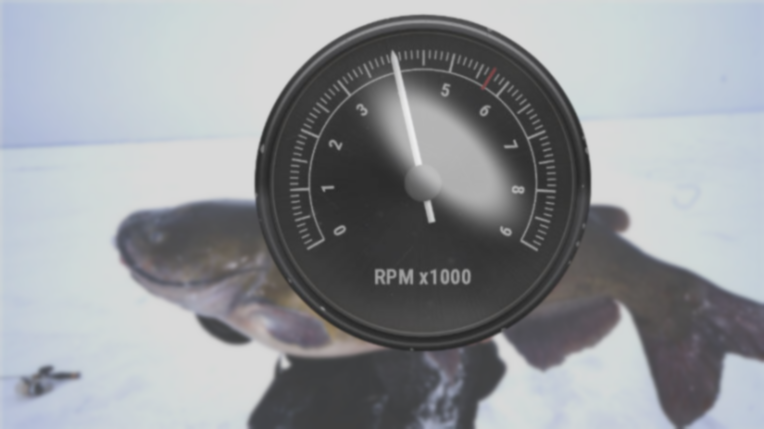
value=4000 unit=rpm
